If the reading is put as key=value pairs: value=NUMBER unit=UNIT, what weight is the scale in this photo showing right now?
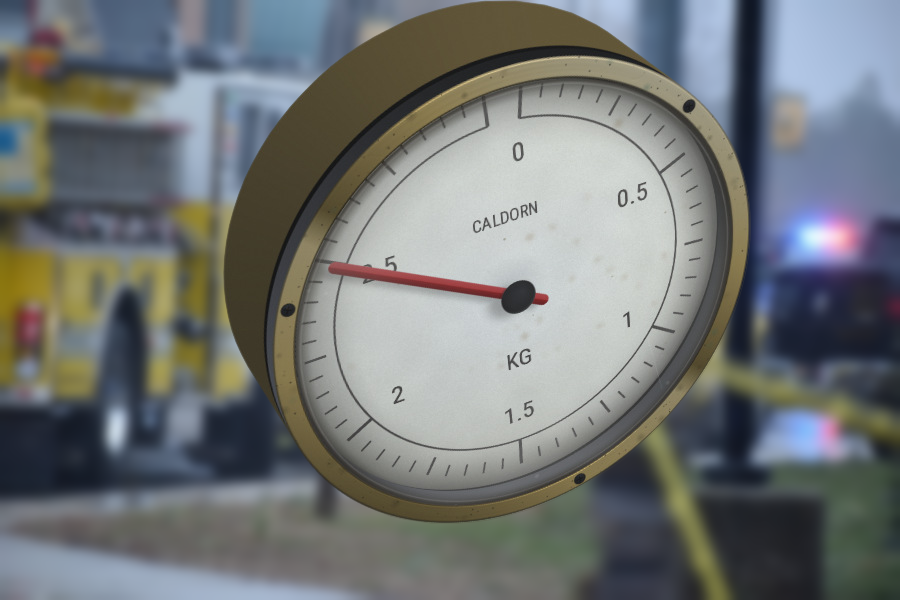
value=2.5 unit=kg
